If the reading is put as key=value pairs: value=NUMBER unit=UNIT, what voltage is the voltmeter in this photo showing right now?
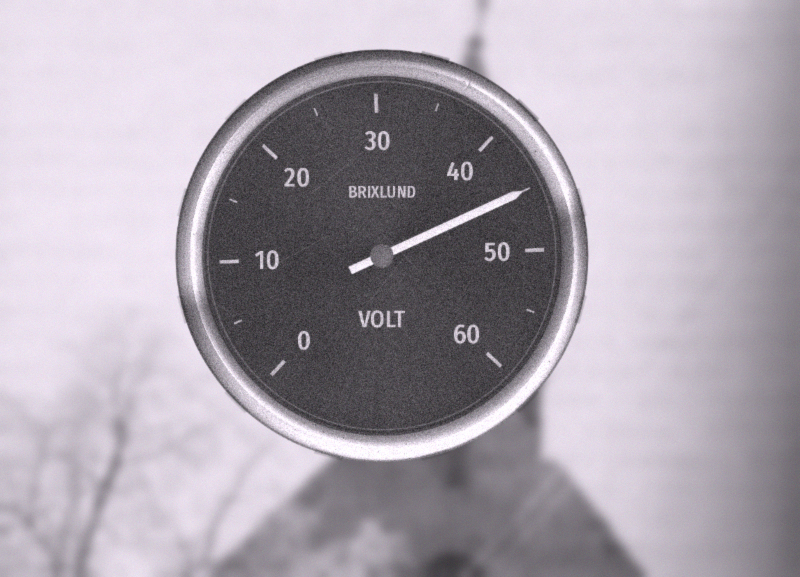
value=45 unit=V
